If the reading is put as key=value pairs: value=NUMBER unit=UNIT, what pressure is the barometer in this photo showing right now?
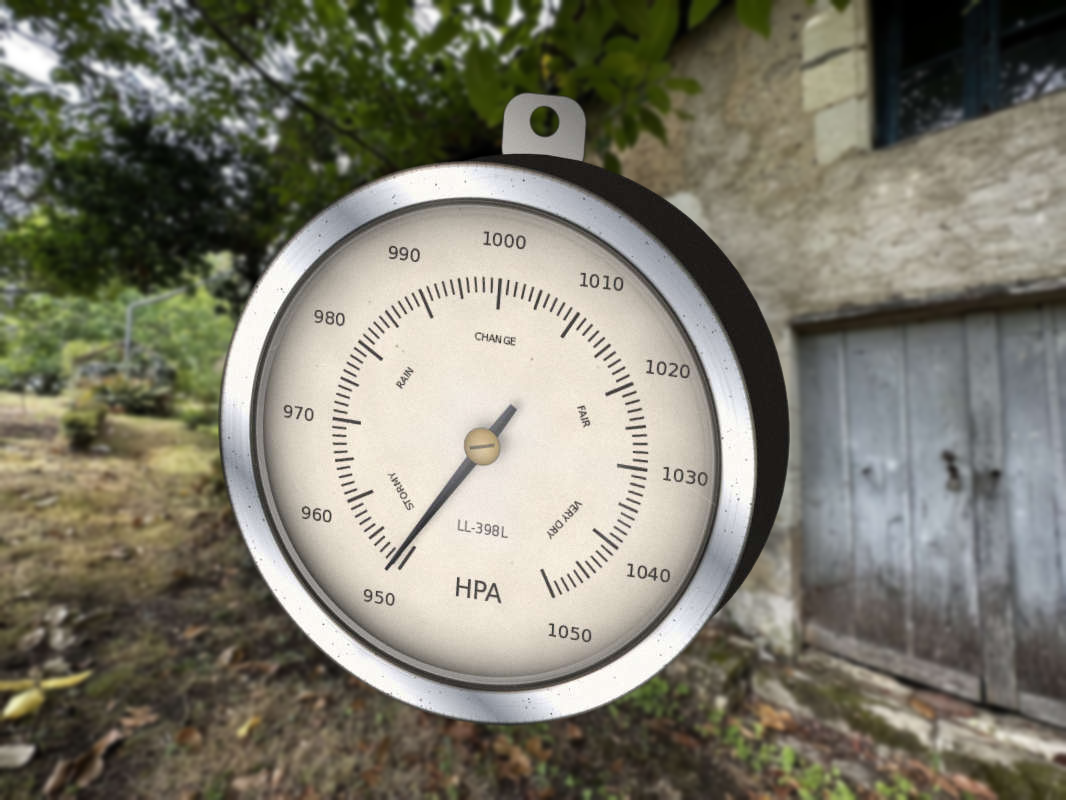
value=951 unit=hPa
